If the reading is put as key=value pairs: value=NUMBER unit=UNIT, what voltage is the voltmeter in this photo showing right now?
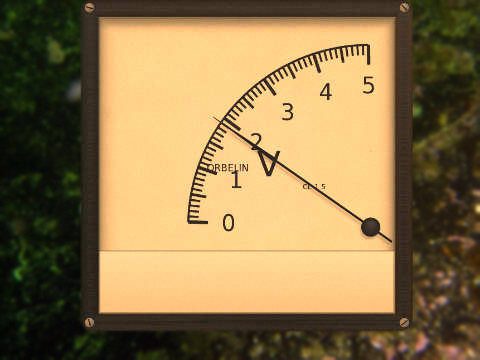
value=1.9 unit=V
